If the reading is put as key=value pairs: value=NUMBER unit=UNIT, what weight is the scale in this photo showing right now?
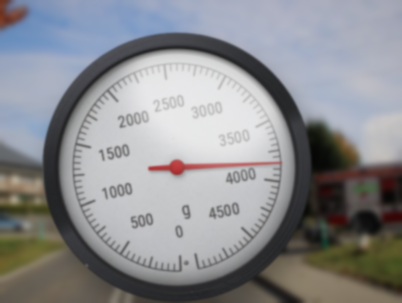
value=3850 unit=g
